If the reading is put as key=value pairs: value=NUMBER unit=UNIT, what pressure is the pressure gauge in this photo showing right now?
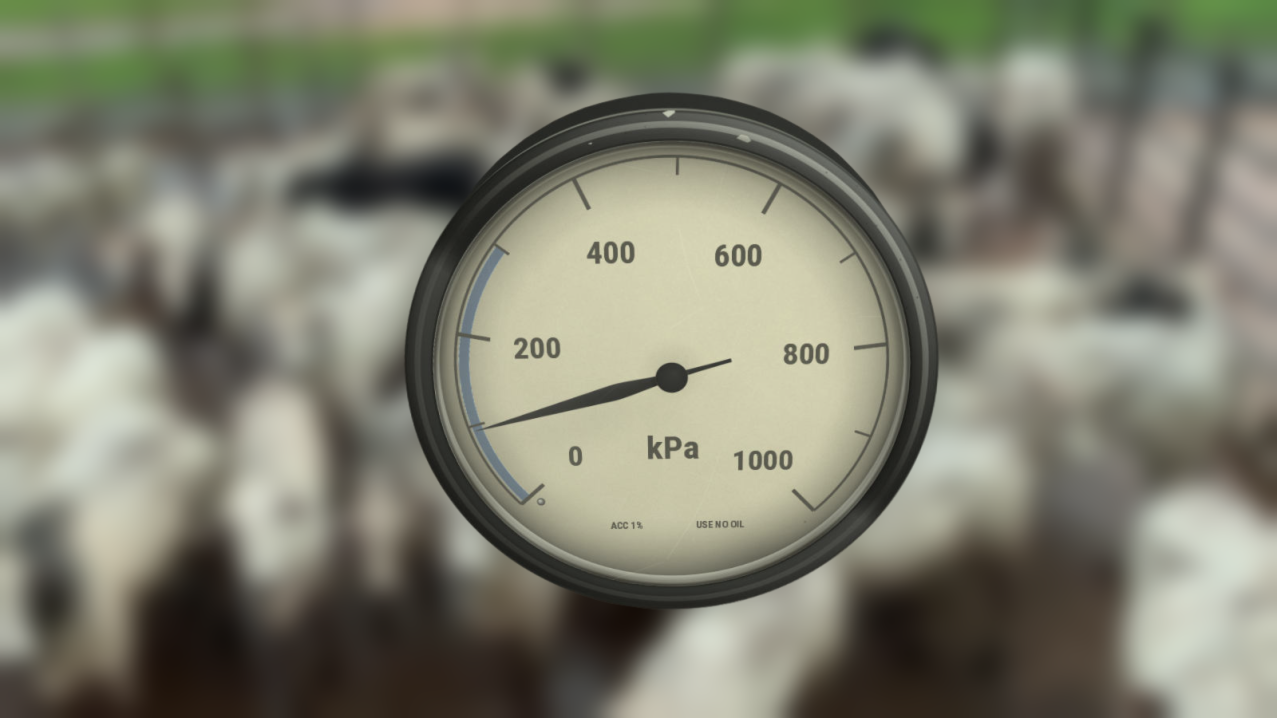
value=100 unit=kPa
